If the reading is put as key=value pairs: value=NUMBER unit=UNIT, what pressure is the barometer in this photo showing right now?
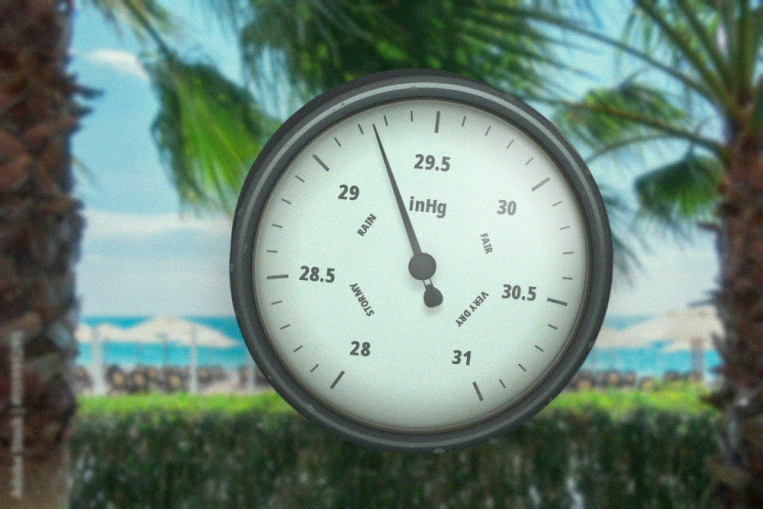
value=29.25 unit=inHg
